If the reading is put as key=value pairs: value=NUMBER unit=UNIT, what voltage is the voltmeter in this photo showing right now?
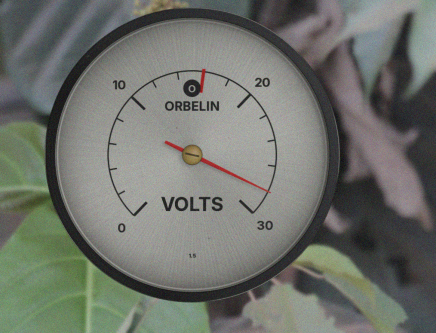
value=28 unit=V
